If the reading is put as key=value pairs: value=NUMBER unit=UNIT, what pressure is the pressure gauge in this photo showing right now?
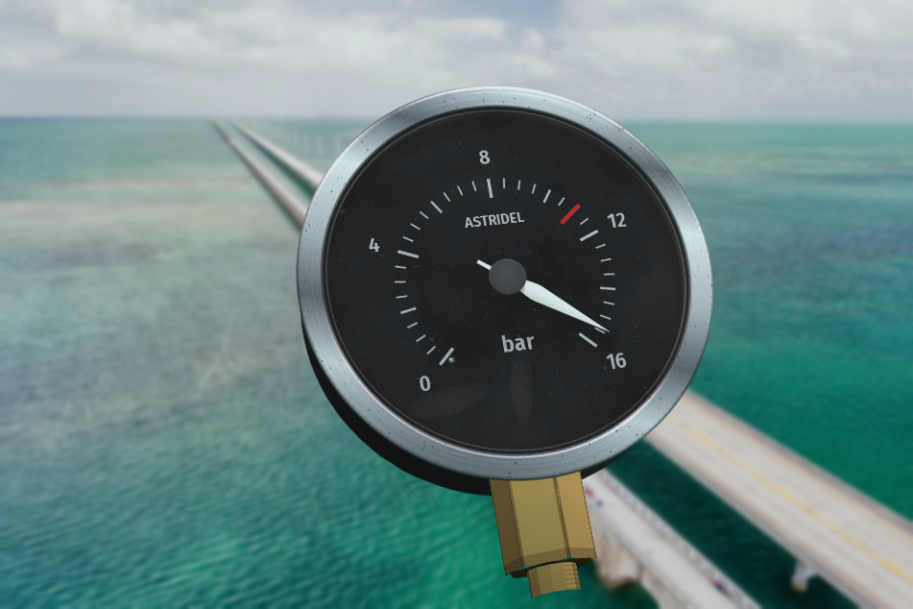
value=15.5 unit=bar
